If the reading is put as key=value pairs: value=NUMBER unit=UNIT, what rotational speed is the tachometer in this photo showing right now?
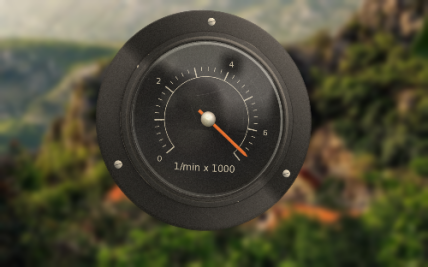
value=6800 unit=rpm
